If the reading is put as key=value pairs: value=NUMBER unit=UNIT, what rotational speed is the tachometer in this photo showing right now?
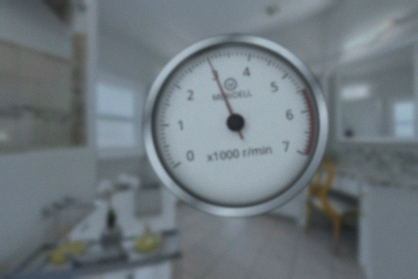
value=3000 unit=rpm
